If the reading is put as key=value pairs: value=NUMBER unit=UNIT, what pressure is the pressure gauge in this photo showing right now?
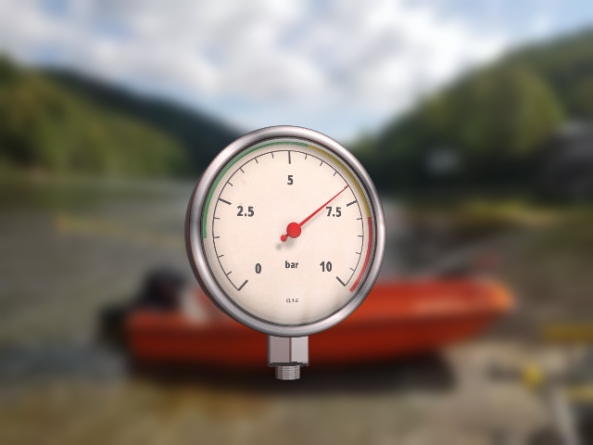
value=7 unit=bar
